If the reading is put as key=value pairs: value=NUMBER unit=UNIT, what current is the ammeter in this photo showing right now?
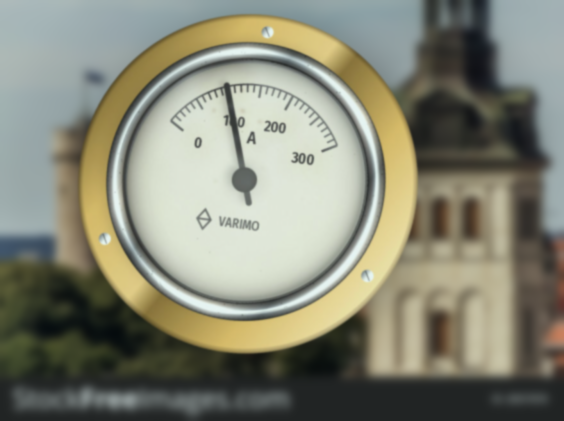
value=100 unit=A
